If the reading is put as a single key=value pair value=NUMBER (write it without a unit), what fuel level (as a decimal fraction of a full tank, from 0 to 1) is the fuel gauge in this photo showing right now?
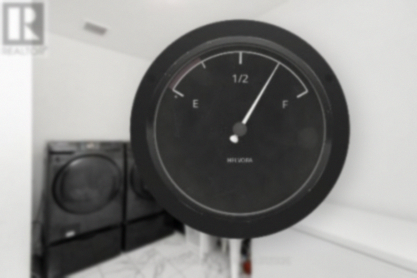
value=0.75
